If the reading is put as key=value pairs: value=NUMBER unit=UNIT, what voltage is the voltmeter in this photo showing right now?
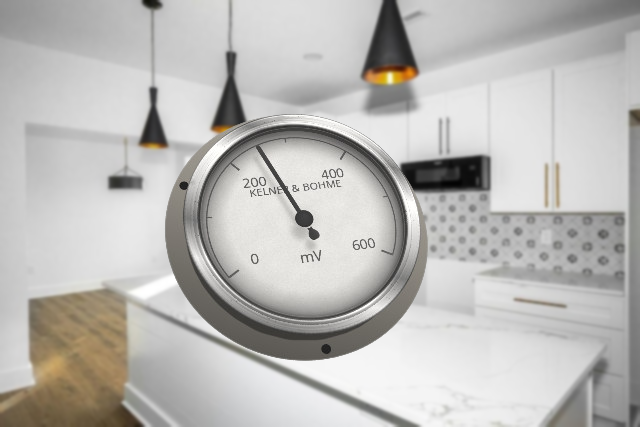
value=250 unit=mV
